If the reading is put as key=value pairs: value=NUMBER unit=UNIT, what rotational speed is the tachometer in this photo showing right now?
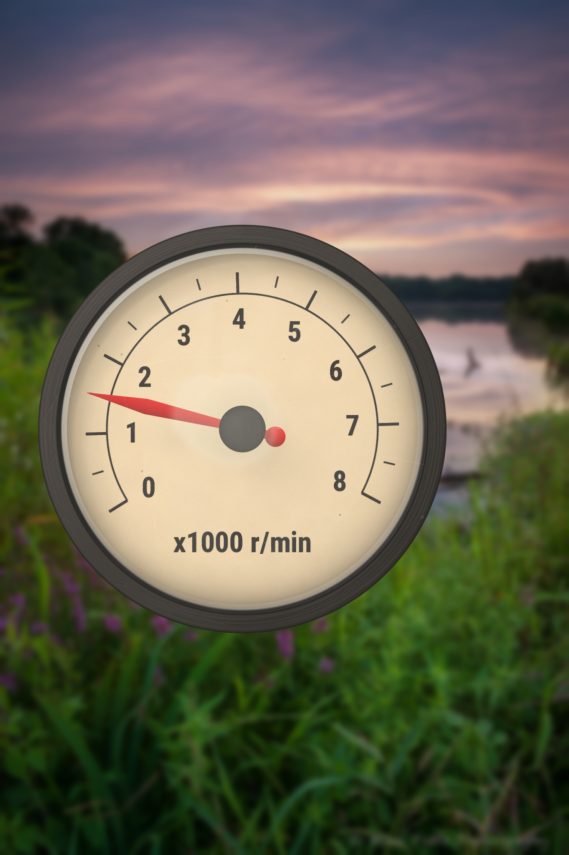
value=1500 unit=rpm
